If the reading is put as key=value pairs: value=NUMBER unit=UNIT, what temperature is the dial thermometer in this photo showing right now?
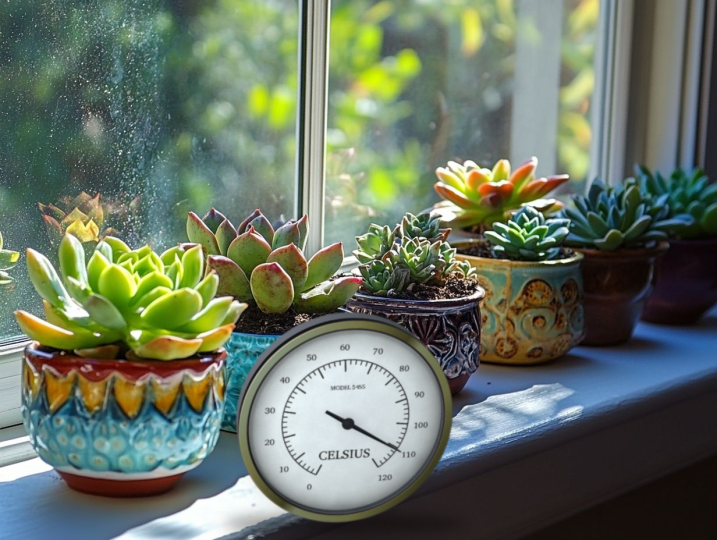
value=110 unit=°C
